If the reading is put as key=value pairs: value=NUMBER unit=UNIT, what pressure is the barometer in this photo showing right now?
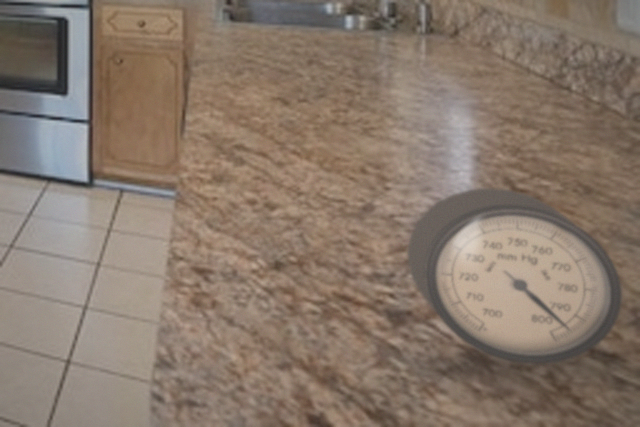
value=795 unit=mmHg
